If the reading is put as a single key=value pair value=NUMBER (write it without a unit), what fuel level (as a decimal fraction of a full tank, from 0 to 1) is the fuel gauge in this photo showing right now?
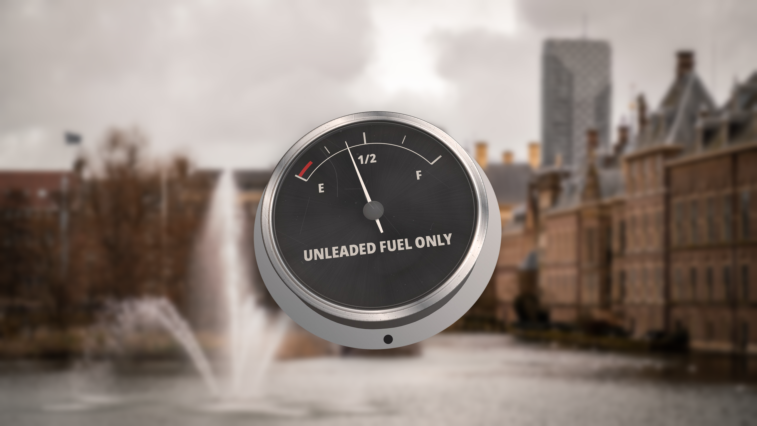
value=0.375
